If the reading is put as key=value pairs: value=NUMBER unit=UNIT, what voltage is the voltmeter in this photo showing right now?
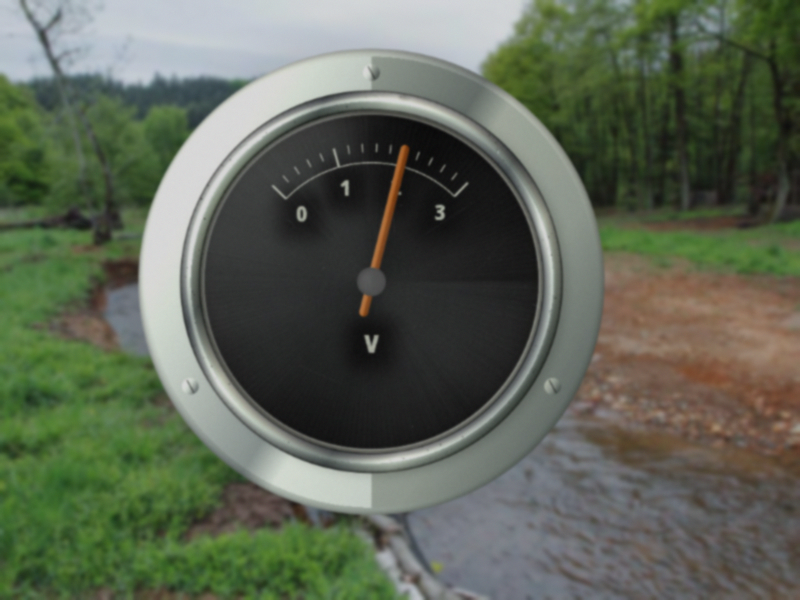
value=2 unit=V
